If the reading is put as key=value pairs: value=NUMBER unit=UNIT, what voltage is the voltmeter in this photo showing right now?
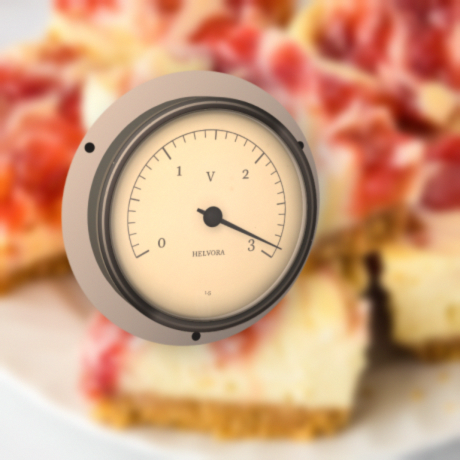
value=2.9 unit=V
